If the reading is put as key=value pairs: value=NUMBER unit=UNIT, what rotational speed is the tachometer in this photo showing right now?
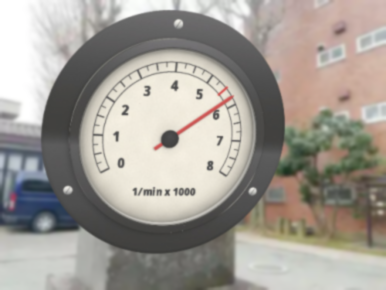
value=5750 unit=rpm
